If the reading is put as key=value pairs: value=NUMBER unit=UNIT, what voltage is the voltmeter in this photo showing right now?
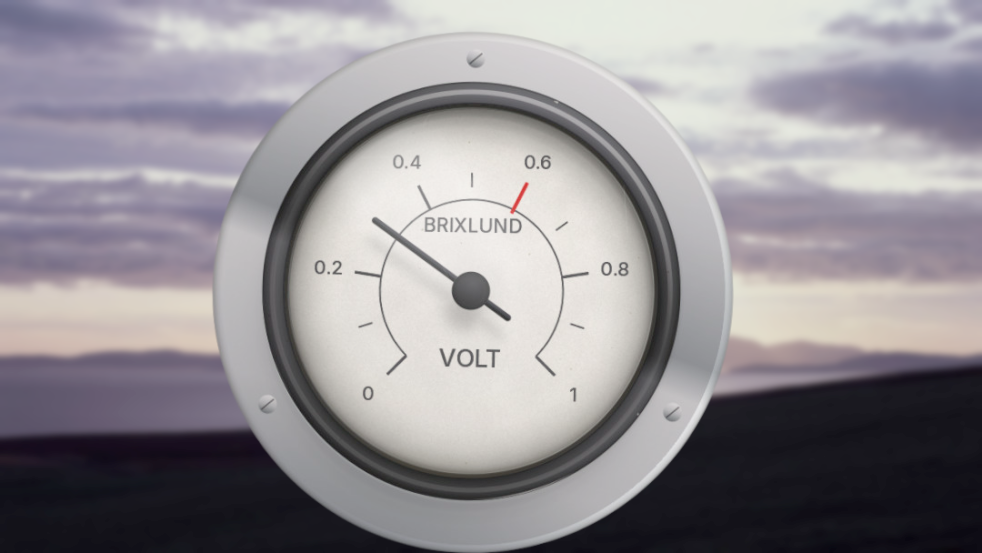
value=0.3 unit=V
